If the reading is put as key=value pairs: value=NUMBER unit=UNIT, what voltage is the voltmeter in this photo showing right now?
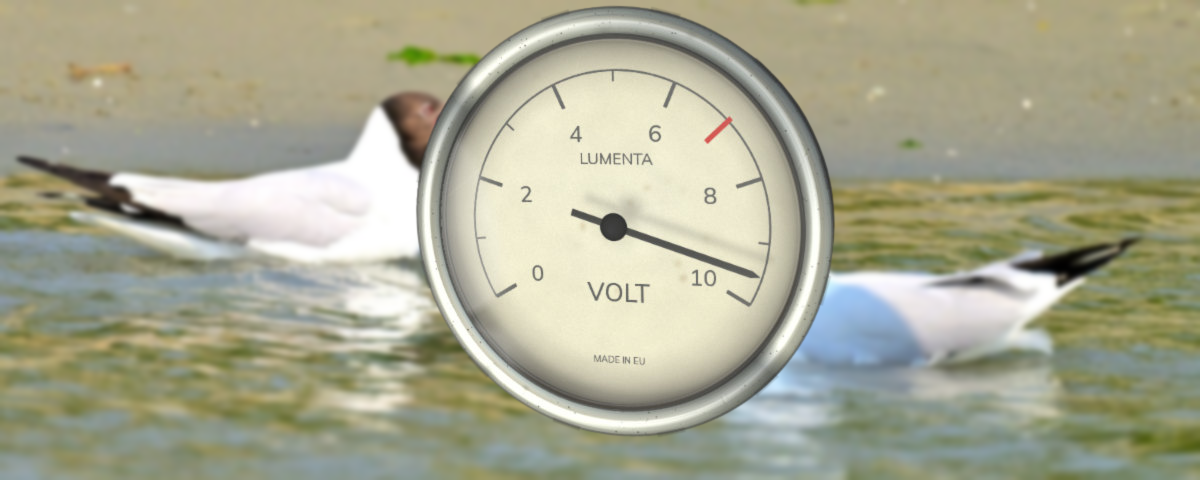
value=9.5 unit=V
